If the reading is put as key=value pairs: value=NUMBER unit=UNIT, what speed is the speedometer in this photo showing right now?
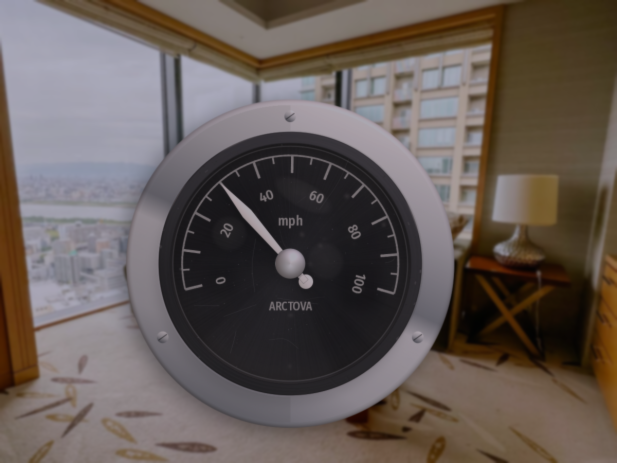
value=30 unit=mph
